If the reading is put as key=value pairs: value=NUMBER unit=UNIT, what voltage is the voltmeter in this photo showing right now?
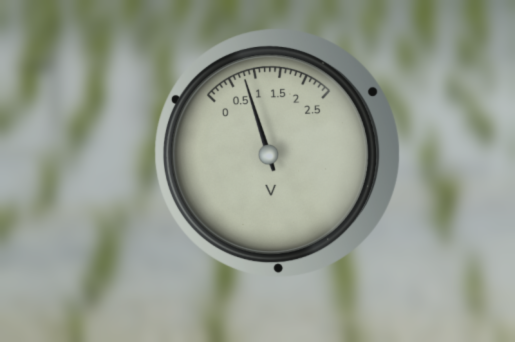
value=0.8 unit=V
